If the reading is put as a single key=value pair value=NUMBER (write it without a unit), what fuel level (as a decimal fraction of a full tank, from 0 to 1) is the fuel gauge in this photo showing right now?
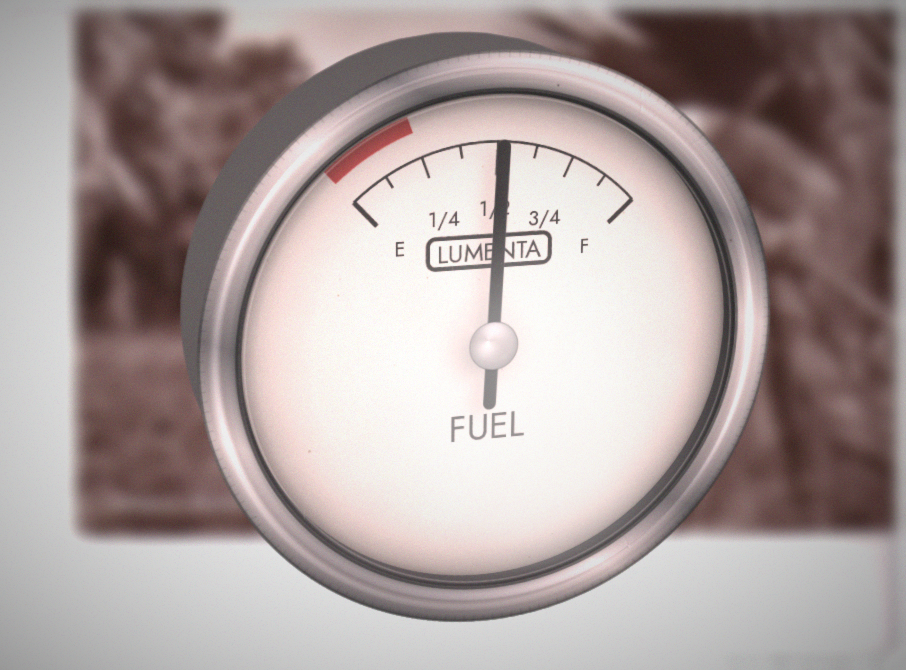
value=0.5
